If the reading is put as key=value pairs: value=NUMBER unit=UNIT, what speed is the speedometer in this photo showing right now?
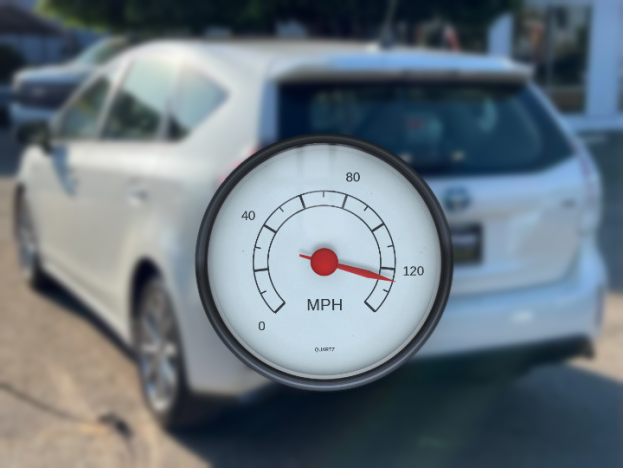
value=125 unit=mph
